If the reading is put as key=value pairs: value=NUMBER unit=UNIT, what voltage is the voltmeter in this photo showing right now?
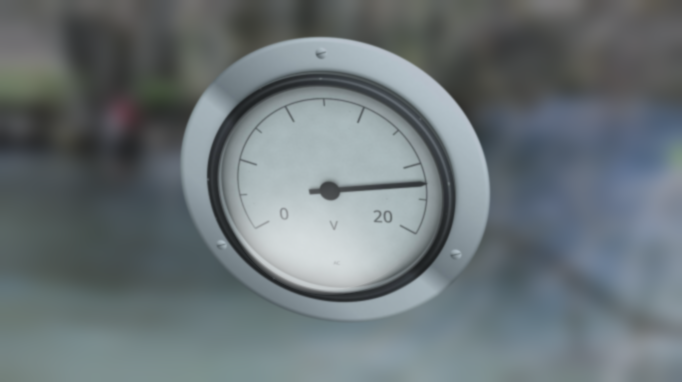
value=17 unit=V
